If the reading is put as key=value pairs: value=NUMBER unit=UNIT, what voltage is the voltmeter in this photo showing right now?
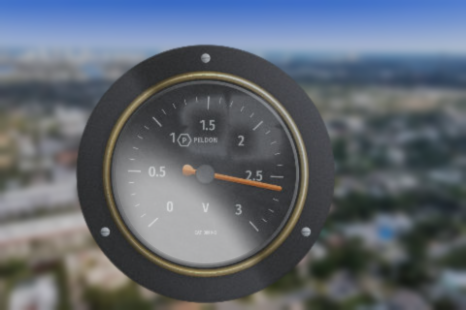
value=2.6 unit=V
